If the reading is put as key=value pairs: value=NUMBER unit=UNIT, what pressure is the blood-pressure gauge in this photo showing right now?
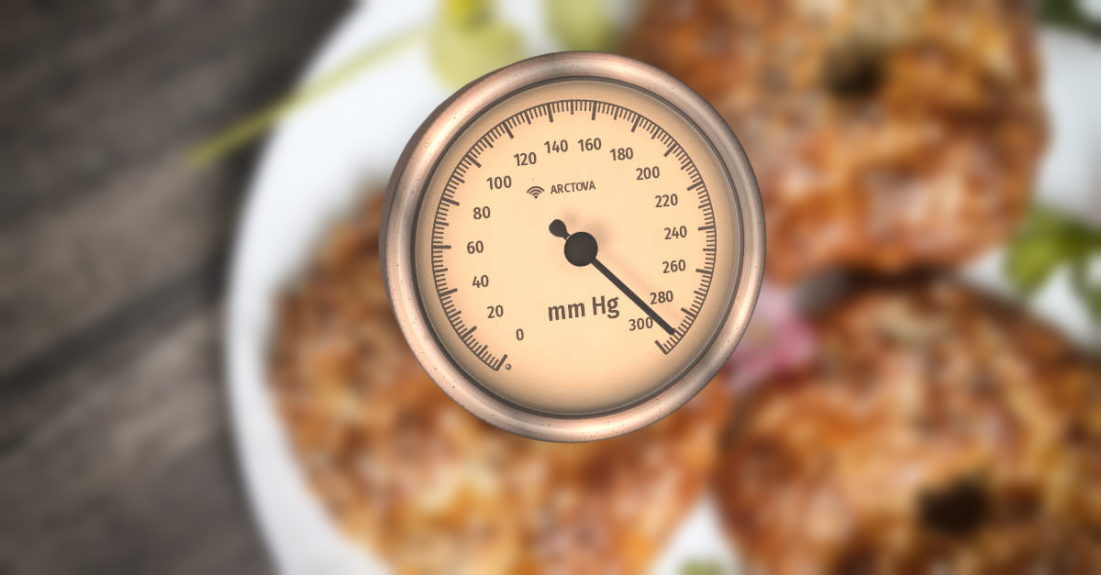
value=292 unit=mmHg
